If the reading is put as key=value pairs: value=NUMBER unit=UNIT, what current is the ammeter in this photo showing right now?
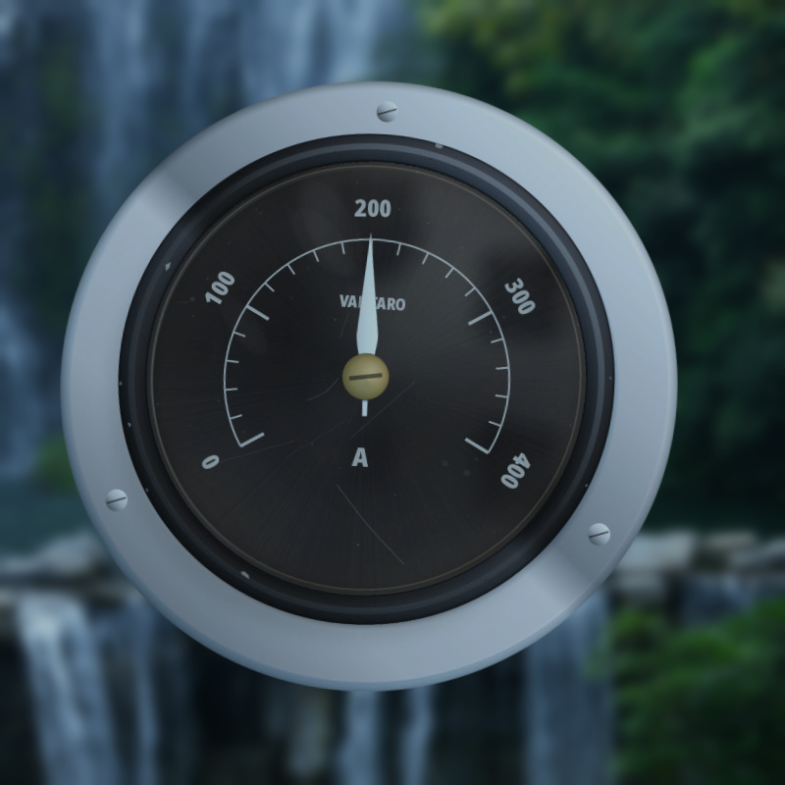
value=200 unit=A
